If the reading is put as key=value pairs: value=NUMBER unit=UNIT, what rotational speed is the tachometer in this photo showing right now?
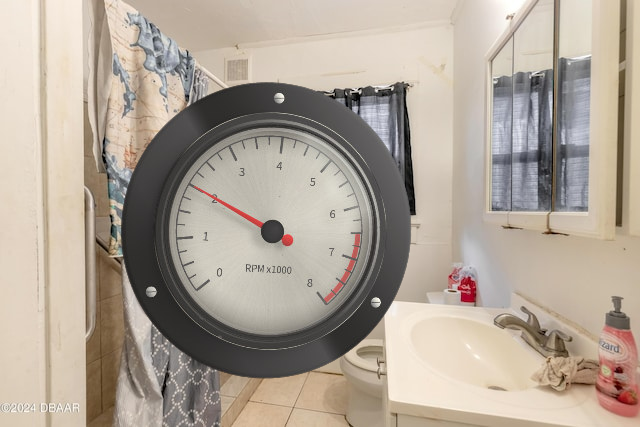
value=2000 unit=rpm
